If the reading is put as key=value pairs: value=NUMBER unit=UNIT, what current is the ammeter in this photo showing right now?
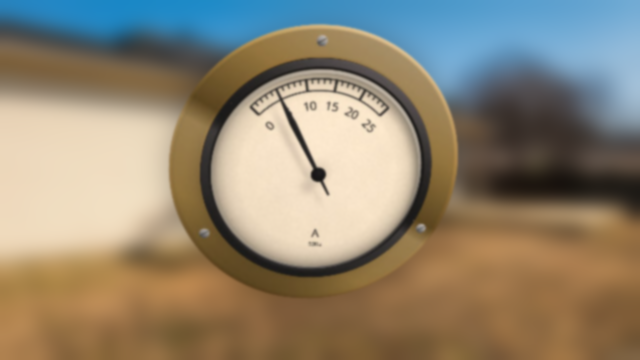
value=5 unit=A
